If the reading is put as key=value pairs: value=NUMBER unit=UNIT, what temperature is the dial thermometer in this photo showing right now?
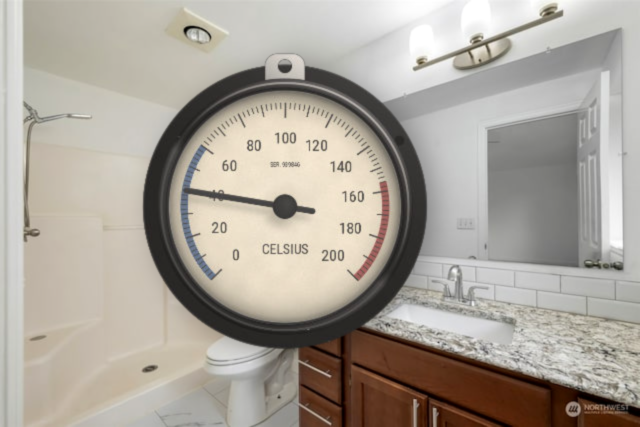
value=40 unit=°C
